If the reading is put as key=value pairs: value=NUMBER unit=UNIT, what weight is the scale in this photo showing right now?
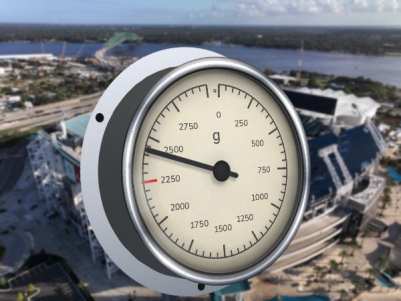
value=2425 unit=g
